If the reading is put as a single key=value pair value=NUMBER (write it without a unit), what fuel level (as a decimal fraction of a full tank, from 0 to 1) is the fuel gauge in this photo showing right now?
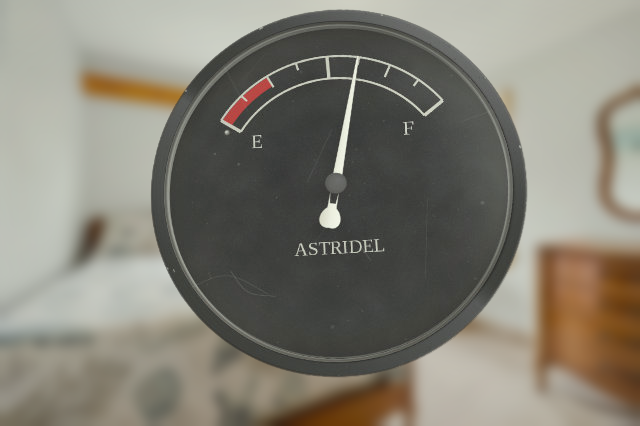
value=0.625
